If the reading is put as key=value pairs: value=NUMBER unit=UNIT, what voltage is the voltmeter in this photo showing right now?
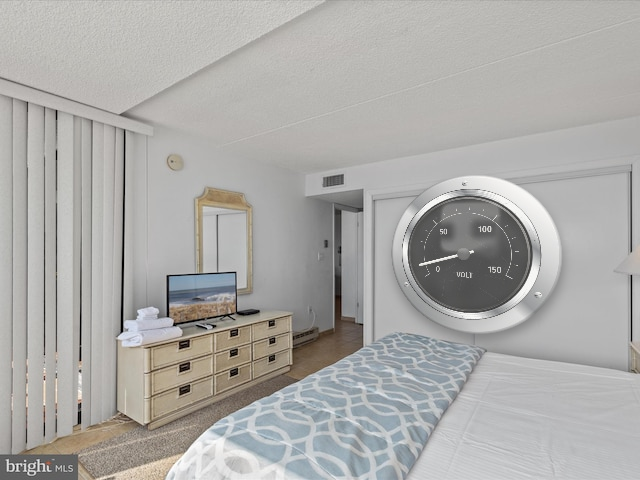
value=10 unit=V
